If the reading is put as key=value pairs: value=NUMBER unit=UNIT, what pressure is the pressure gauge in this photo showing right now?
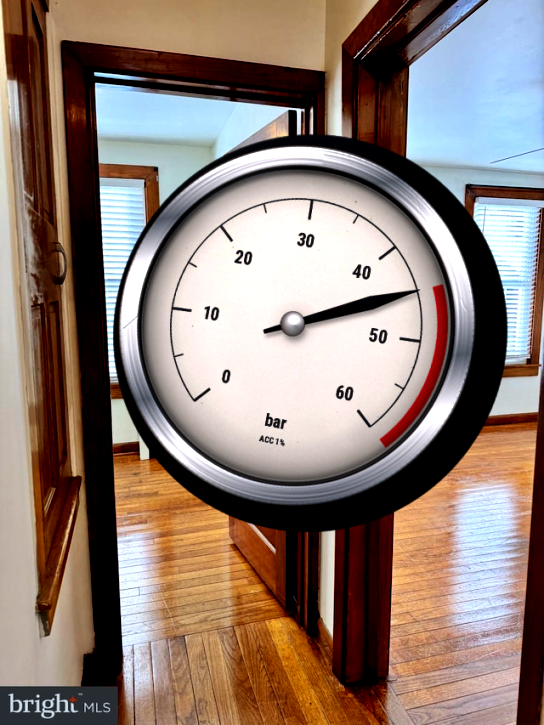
value=45 unit=bar
